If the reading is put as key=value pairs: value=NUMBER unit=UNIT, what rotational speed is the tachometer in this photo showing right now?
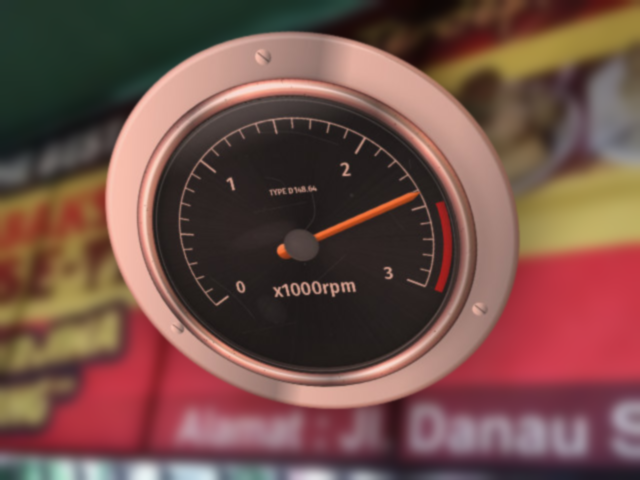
value=2400 unit=rpm
